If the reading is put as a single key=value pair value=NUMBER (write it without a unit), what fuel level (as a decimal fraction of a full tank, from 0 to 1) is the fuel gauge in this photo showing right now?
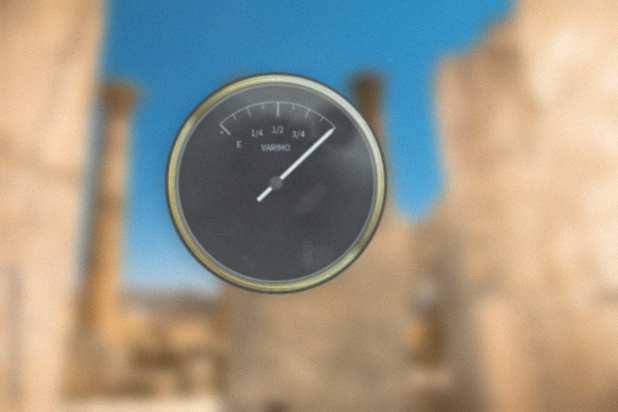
value=1
